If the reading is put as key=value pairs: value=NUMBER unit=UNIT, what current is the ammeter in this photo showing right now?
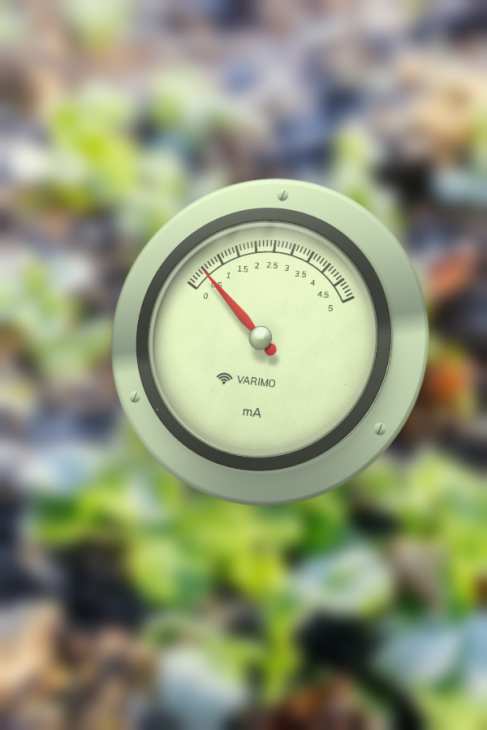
value=0.5 unit=mA
